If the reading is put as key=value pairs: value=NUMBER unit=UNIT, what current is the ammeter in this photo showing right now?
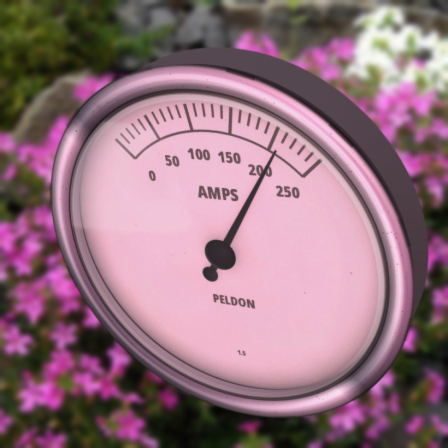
value=210 unit=A
